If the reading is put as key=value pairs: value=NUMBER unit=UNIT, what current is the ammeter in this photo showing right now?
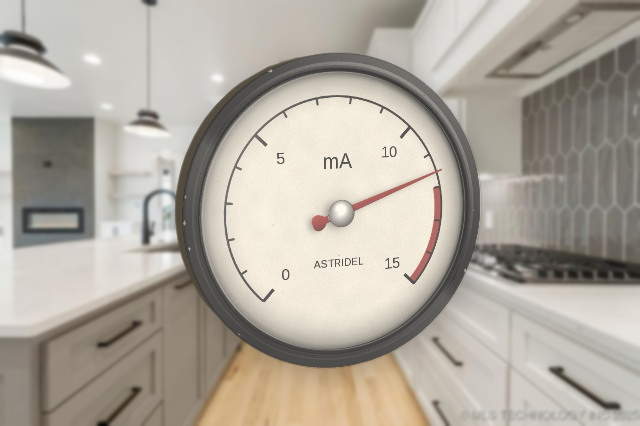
value=11.5 unit=mA
